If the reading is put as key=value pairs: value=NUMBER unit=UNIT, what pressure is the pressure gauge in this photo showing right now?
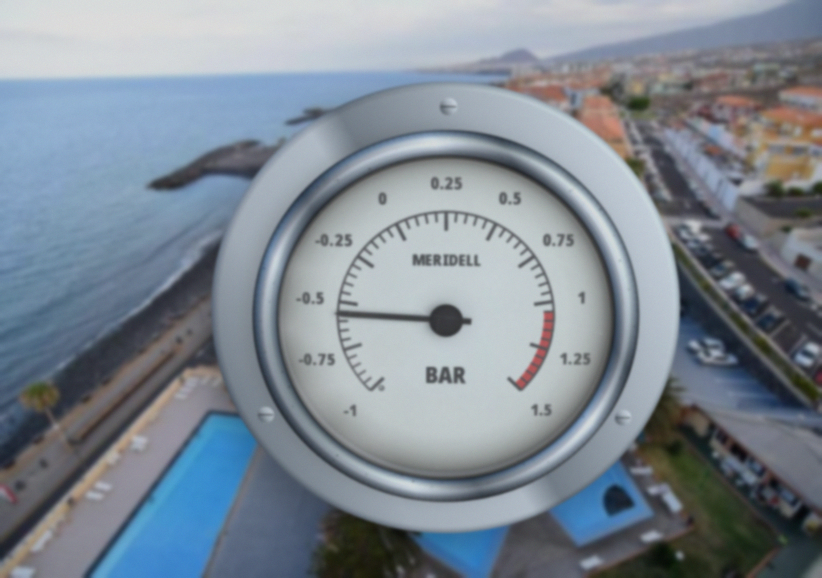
value=-0.55 unit=bar
